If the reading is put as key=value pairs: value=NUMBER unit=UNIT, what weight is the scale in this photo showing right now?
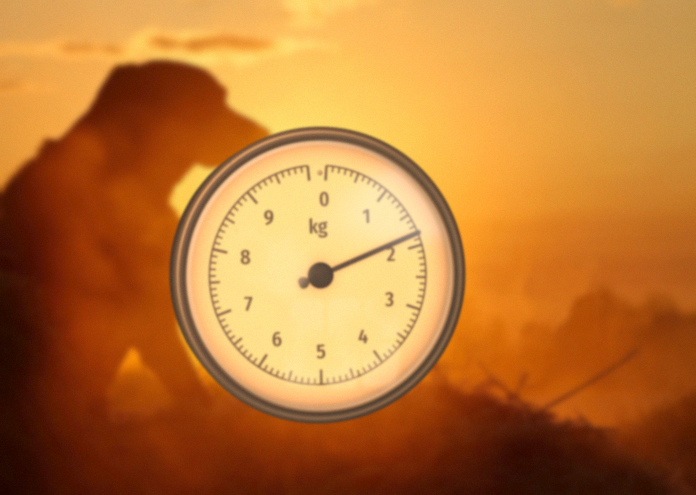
value=1.8 unit=kg
